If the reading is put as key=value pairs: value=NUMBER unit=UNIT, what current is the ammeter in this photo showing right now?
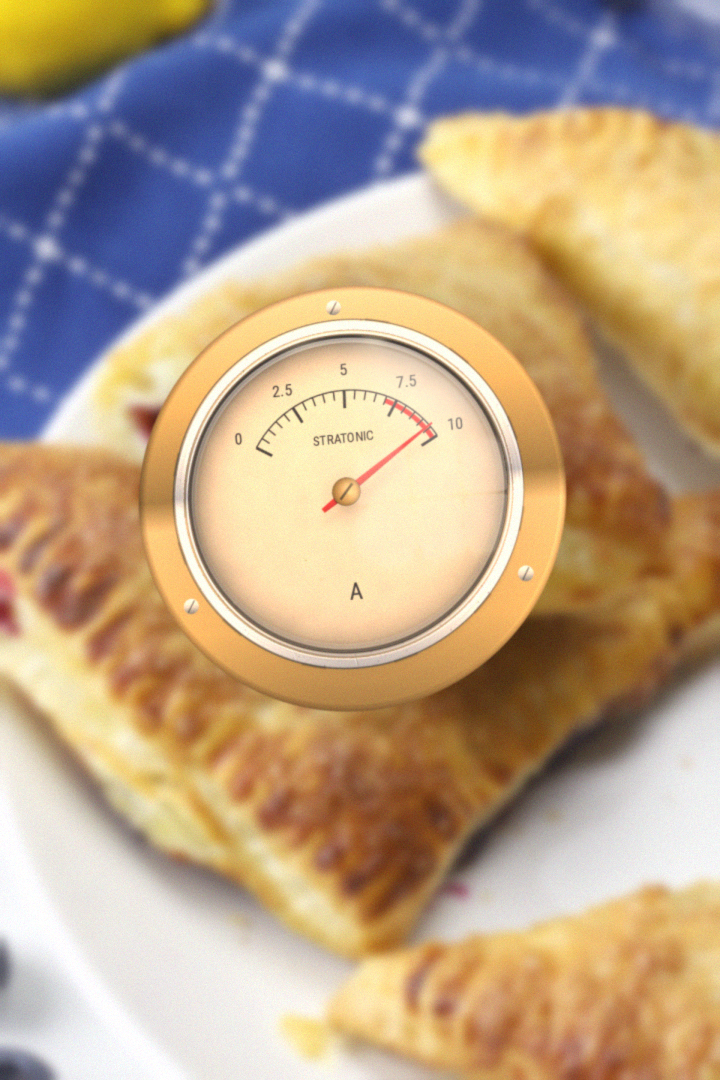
value=9.5 unit=A
